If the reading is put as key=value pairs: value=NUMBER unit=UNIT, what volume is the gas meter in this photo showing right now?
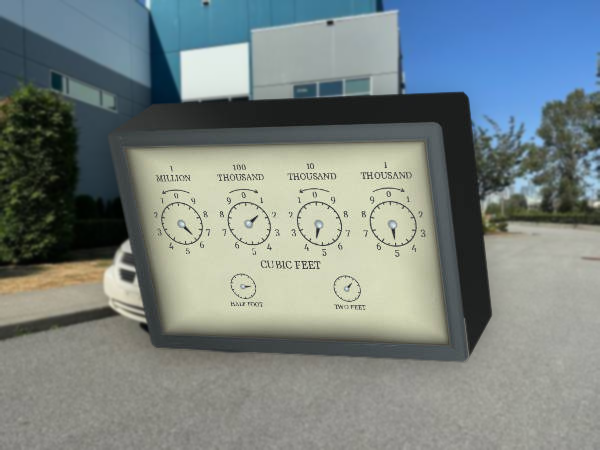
value=614500 unit=ft³
